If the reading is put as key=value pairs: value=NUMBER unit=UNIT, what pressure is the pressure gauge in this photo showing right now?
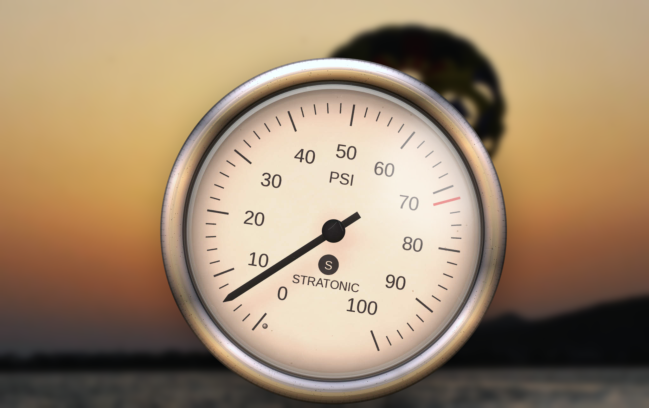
value=6 unit=psi
